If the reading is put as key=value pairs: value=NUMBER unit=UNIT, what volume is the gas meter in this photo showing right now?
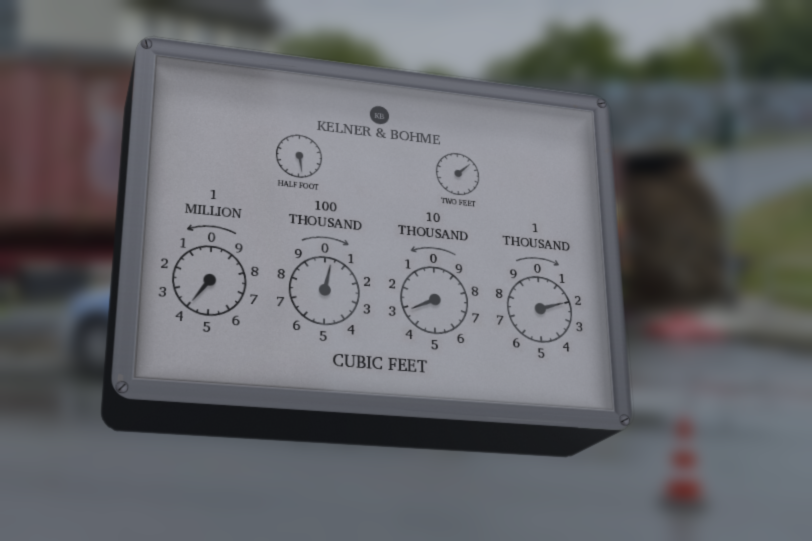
value=403200 unit=ft³
